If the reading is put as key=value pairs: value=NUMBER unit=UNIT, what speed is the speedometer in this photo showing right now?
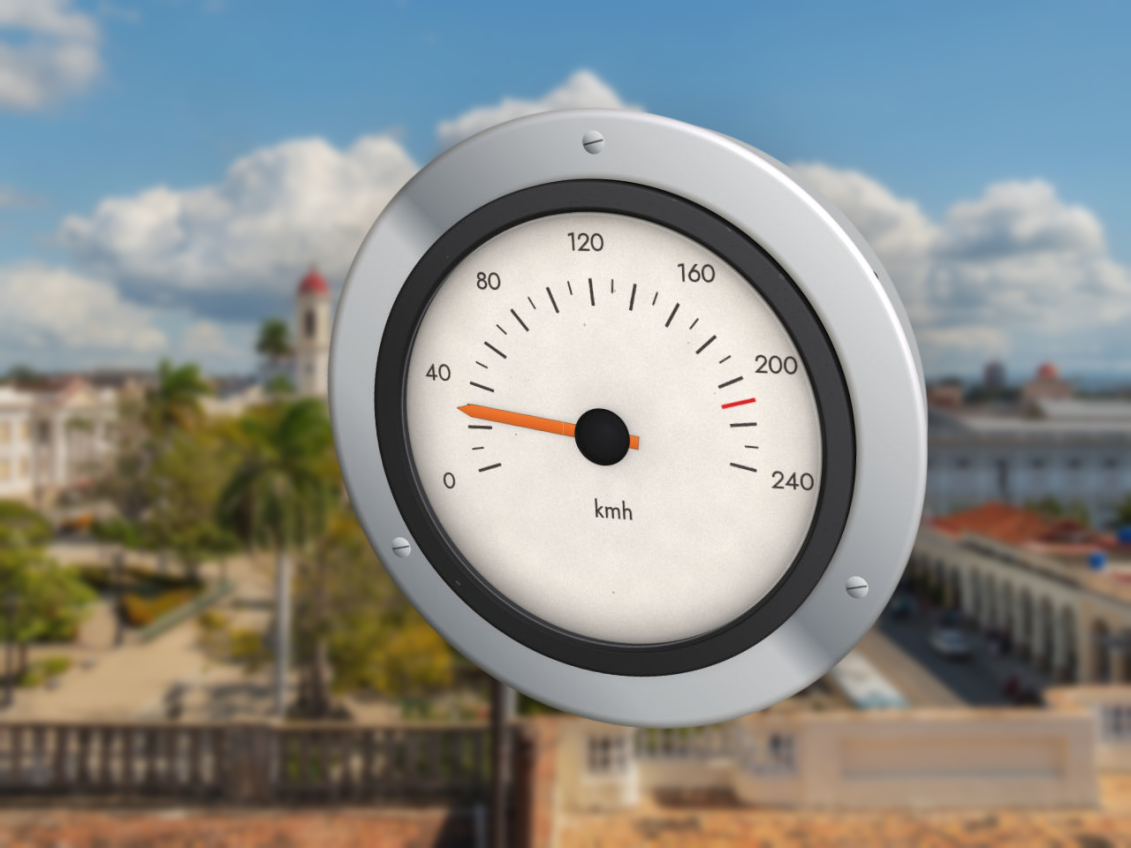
value=30 unit=km/h
